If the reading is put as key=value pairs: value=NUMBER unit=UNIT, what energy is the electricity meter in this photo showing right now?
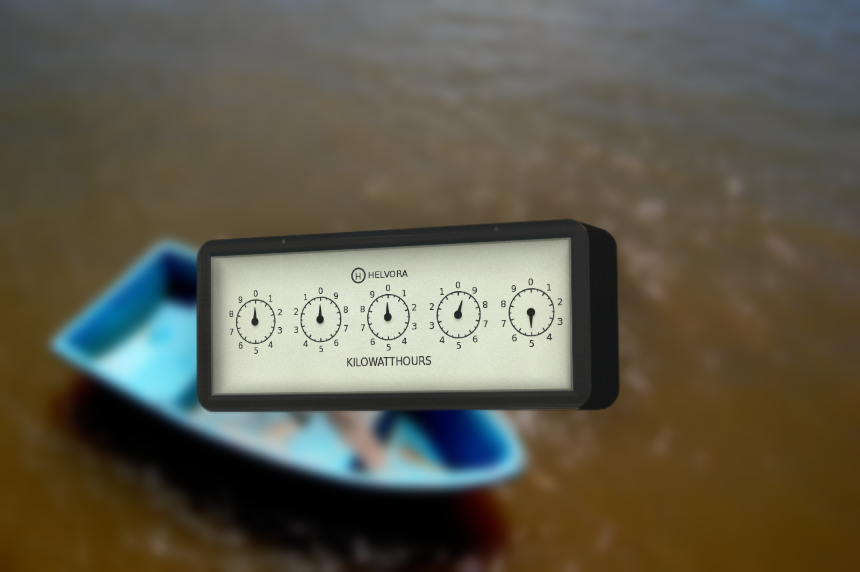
value=99995 unit=kWh
